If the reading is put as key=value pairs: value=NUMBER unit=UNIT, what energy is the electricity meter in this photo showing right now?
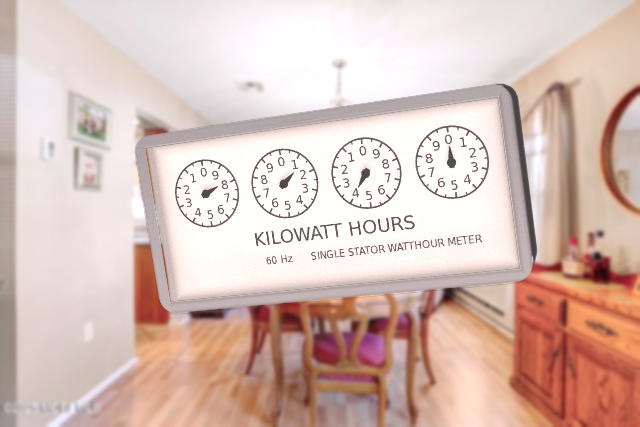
value=8140 unit=kWh
